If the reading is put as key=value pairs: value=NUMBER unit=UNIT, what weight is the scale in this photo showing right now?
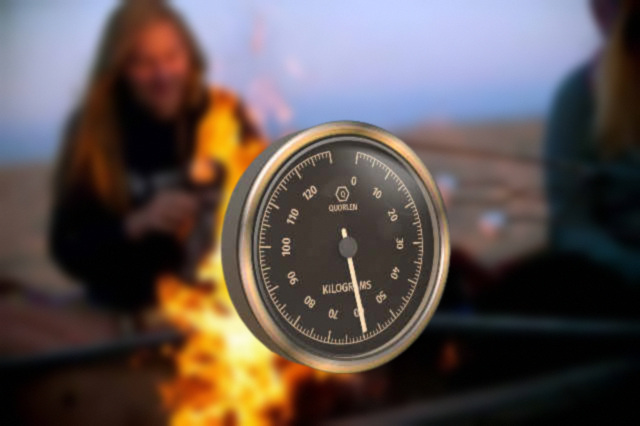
value=60 unit=kg
